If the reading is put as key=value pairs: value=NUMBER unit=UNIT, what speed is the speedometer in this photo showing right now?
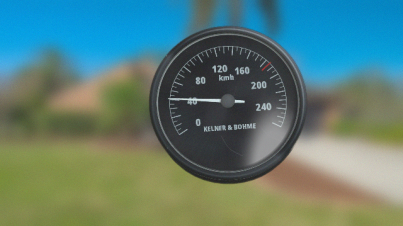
value=40 unit=km/h
